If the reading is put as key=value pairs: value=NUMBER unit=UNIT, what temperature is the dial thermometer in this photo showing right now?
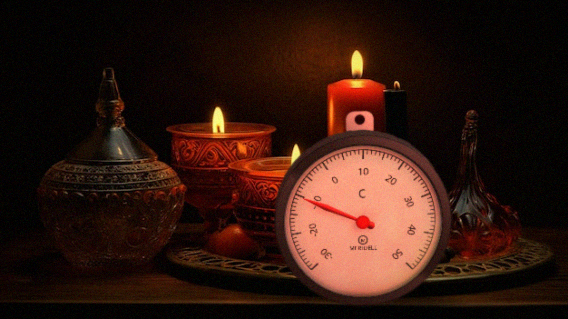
value=-10 unit=°C
